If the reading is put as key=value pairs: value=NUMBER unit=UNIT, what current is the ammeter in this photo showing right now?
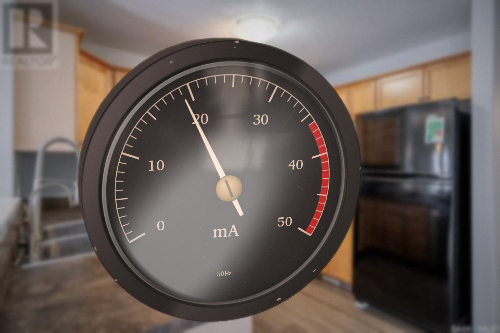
value=19 unit=mA
